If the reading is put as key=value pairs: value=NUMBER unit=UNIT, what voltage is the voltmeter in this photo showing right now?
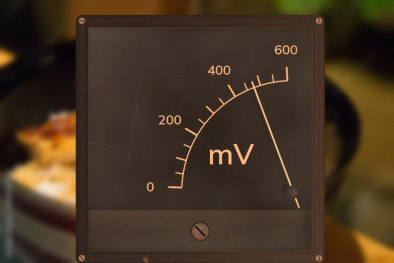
value=475 unit=mV
